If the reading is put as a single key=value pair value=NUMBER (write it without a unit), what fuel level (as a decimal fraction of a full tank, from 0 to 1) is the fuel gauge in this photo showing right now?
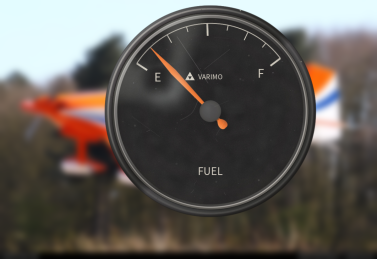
value=0.125
